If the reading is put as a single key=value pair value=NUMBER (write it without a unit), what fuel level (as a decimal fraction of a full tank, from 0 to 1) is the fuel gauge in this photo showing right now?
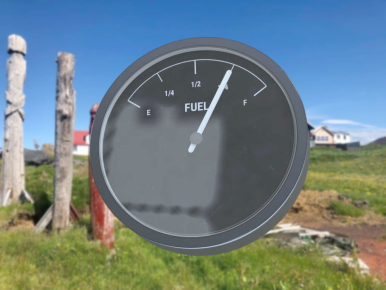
value=0.75
